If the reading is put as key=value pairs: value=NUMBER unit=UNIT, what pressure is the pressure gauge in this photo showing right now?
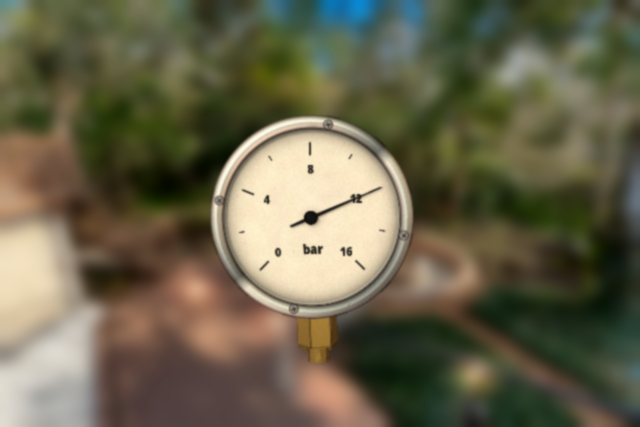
value=12 unit=bar
